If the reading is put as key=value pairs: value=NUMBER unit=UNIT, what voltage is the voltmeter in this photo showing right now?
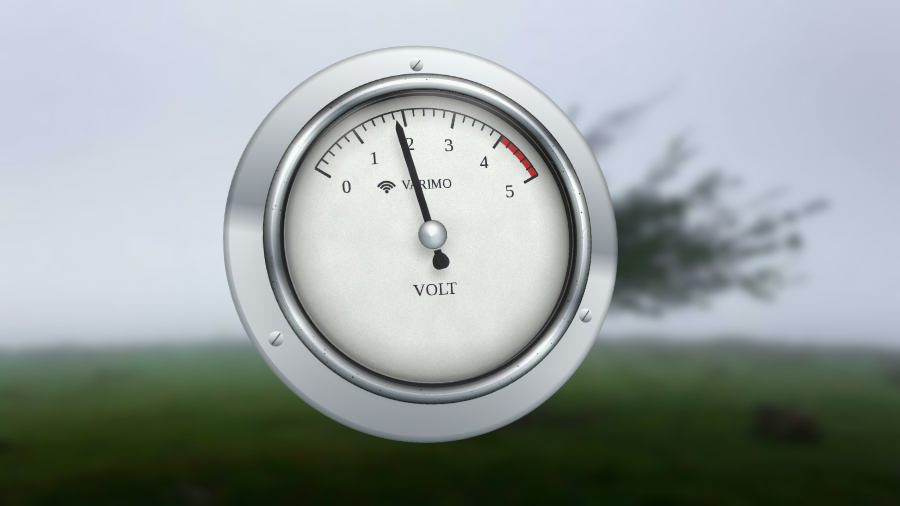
value=1.8 unit=V
